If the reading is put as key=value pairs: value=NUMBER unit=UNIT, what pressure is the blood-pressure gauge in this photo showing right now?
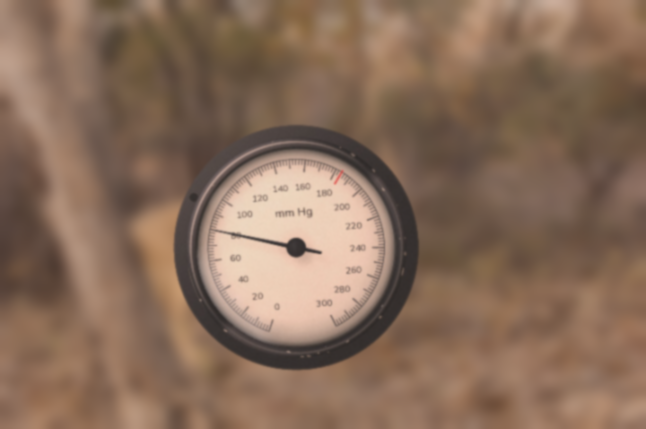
value=80 unit=mmHg
